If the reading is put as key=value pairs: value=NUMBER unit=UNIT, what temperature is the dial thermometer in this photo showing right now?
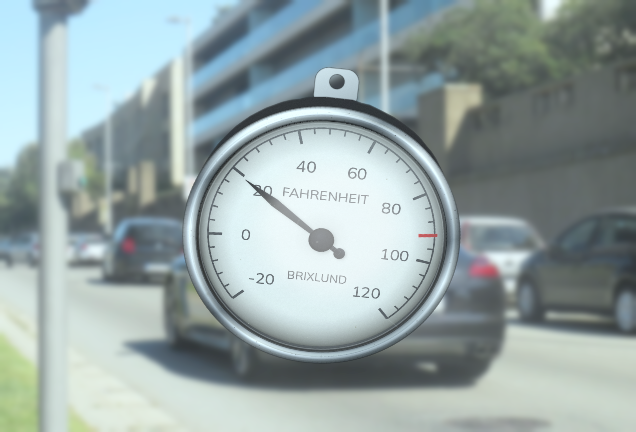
value=20 unit=°F
